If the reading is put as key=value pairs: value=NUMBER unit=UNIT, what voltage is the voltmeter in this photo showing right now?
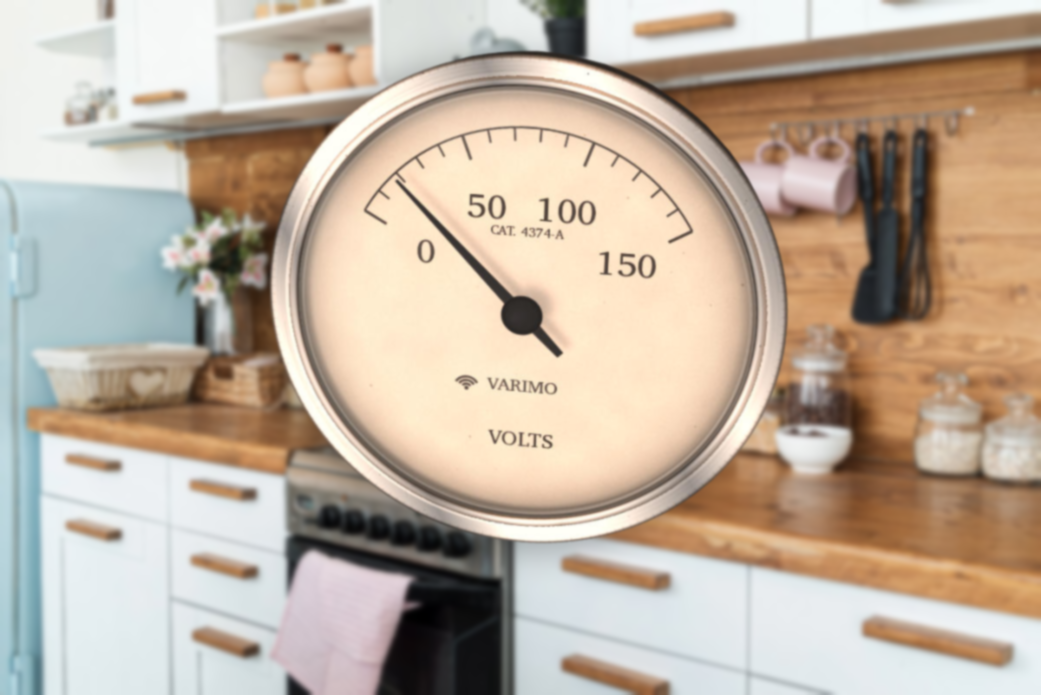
value=20 unit=V
